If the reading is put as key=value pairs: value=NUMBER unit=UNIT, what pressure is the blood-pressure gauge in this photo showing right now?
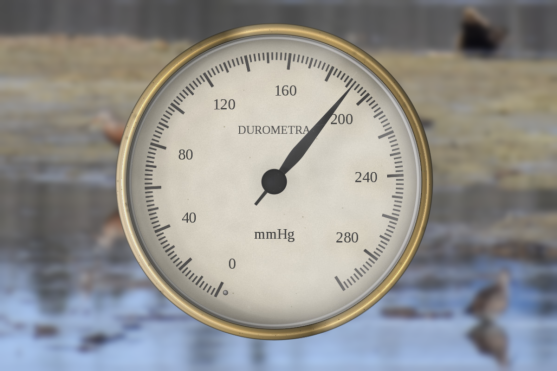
value=192 unit=mmHg
